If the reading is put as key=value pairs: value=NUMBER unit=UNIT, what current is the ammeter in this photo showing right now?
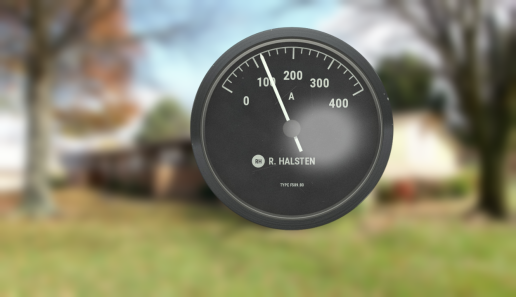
value=120 unit=A
